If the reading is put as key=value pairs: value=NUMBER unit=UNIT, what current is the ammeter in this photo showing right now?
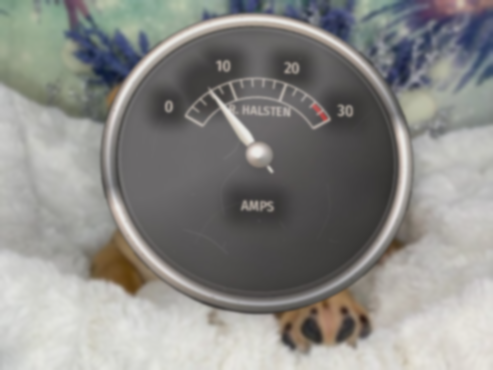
value=6 unit=A
